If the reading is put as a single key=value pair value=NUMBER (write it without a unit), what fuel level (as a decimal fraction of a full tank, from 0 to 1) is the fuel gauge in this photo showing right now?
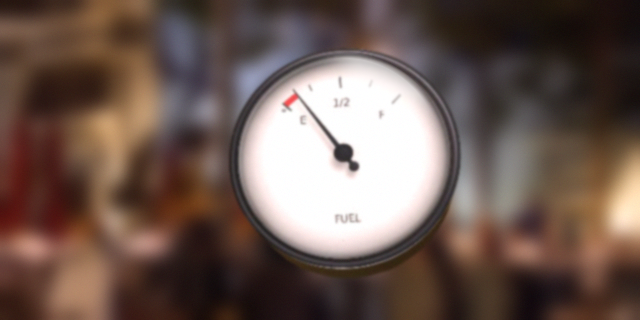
value=0.125
